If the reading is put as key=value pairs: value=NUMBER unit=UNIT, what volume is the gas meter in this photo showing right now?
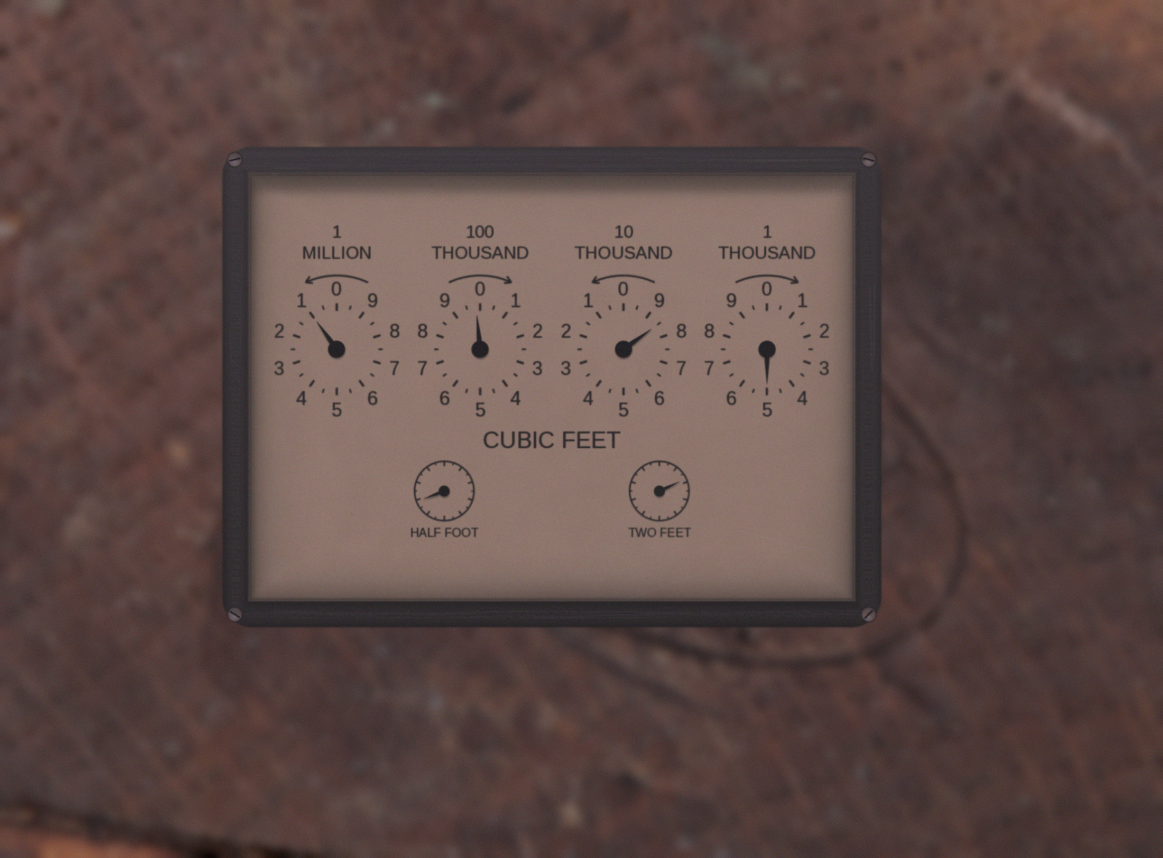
value=98500 unit=ft³
